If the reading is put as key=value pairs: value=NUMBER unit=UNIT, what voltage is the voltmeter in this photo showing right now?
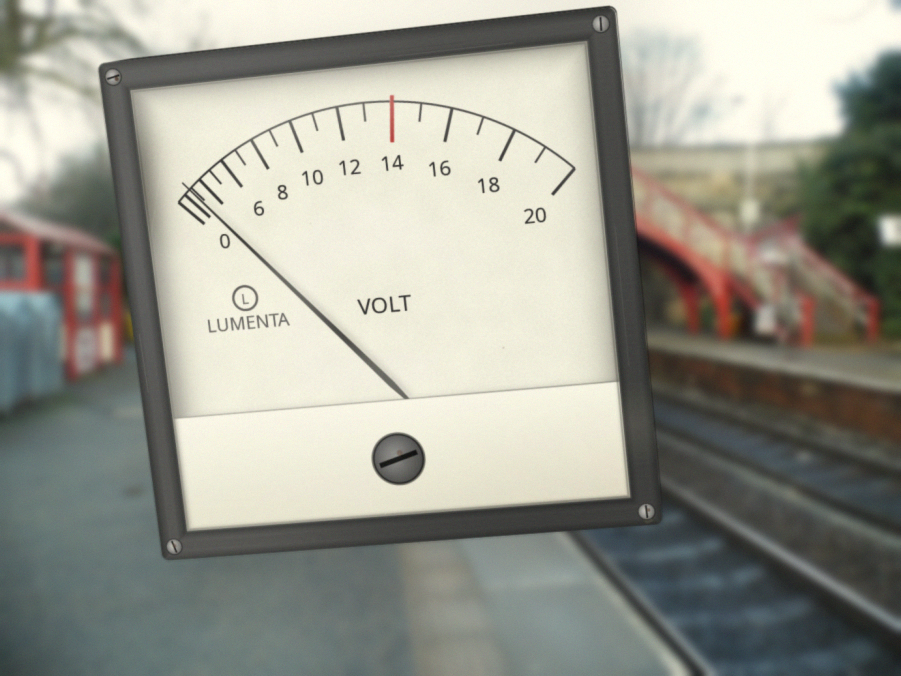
value=3 unit=V
